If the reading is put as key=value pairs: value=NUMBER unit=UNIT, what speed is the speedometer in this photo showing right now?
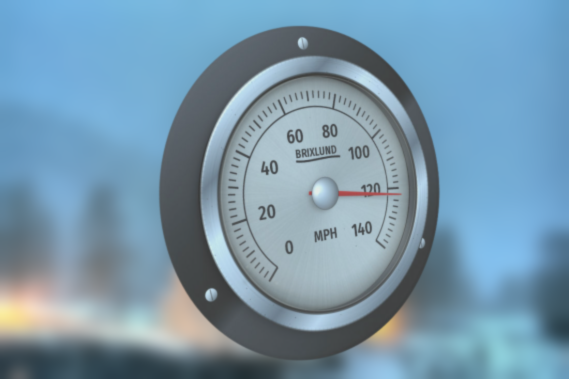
value=122 unit=mph
